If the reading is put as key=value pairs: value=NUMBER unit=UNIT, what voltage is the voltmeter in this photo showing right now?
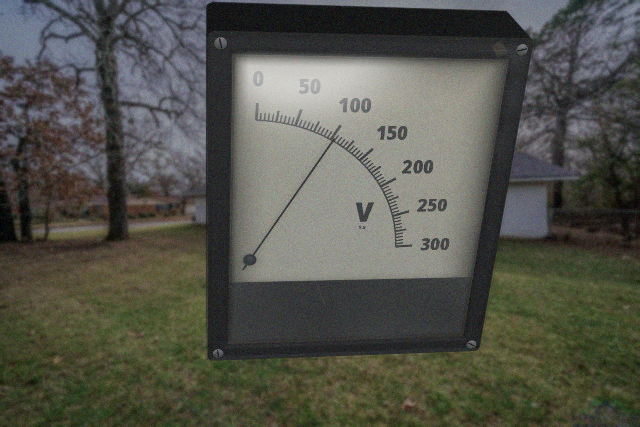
value=100 unit=V
